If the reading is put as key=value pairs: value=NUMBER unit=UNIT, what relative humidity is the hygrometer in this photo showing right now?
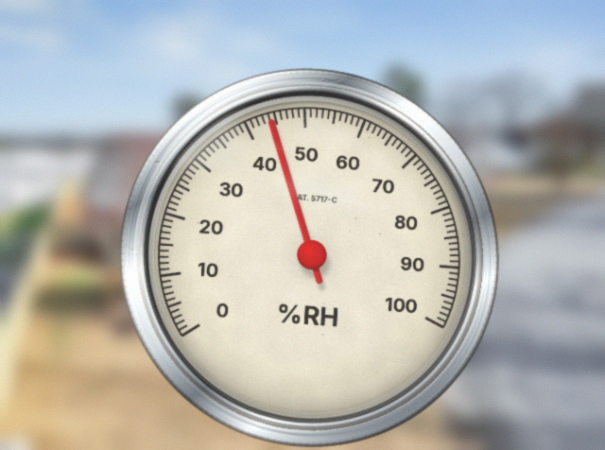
value=44 unit=%
